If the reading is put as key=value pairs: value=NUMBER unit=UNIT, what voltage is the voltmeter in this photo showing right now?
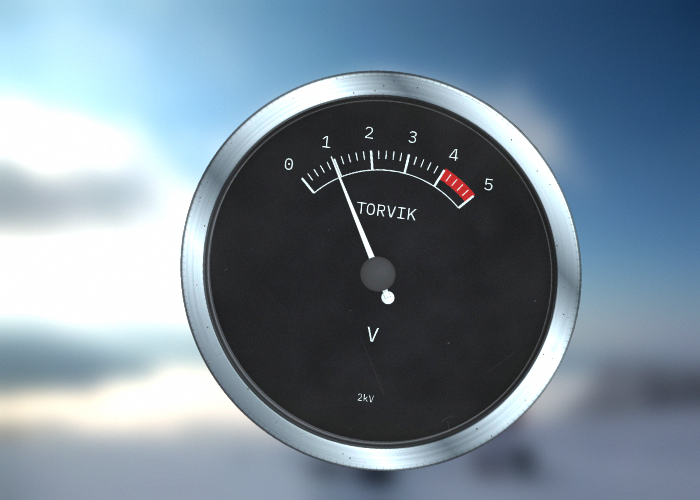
value=1 unit=V
